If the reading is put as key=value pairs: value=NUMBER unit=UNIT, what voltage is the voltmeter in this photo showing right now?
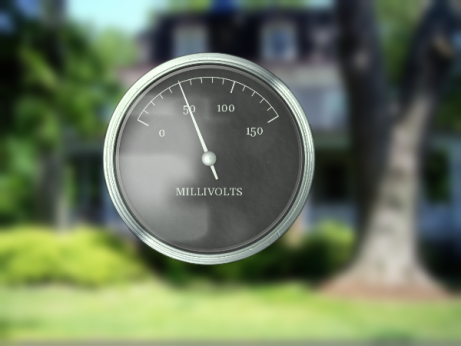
value=50 unit=mV
